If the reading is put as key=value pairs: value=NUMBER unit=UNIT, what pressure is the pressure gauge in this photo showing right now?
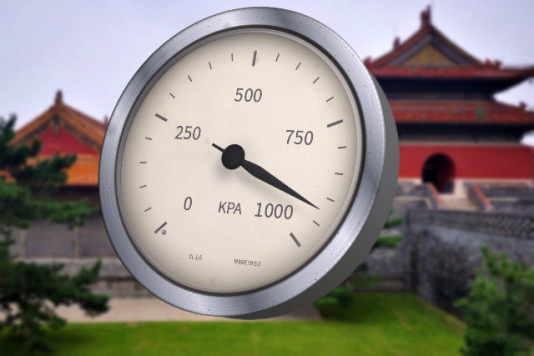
value=925 unit=kPa
